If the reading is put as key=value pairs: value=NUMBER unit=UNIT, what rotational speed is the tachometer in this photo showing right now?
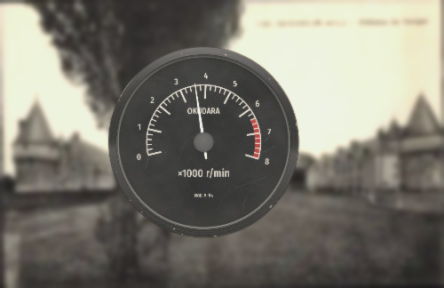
value=3600 unit=rpm
